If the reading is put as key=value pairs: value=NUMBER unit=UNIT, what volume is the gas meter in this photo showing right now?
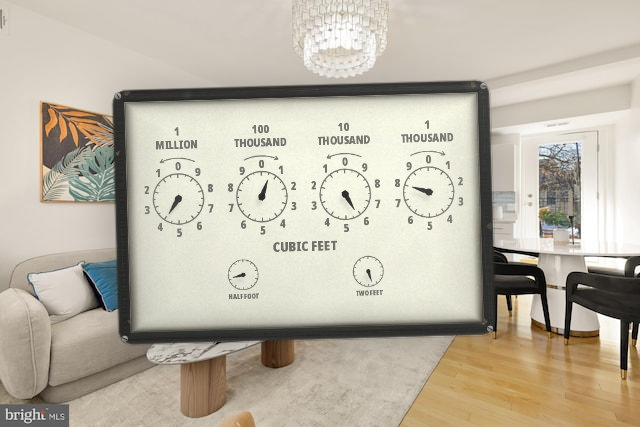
value=405800 unit=ft³
